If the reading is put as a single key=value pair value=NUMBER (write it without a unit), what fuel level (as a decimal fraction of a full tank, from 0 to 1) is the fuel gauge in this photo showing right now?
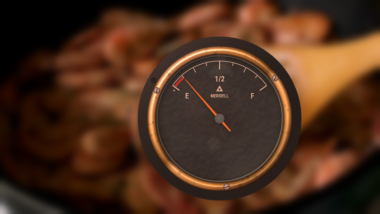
value=0.125
